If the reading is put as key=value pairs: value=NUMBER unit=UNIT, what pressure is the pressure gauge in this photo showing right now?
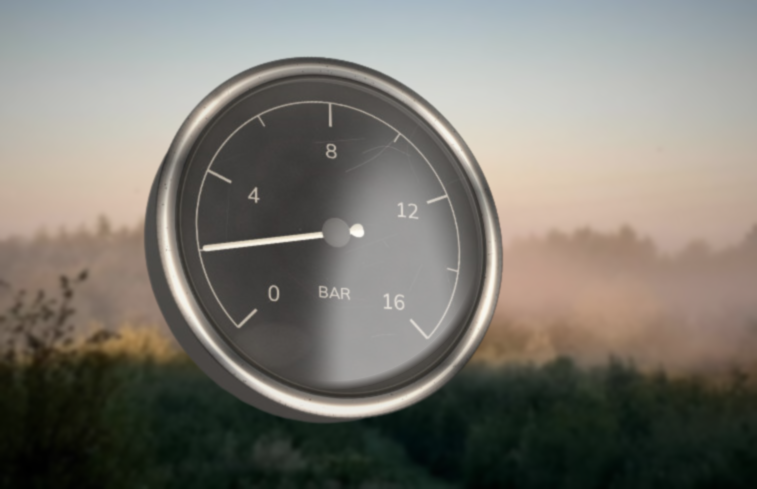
value=2 unit=bar
